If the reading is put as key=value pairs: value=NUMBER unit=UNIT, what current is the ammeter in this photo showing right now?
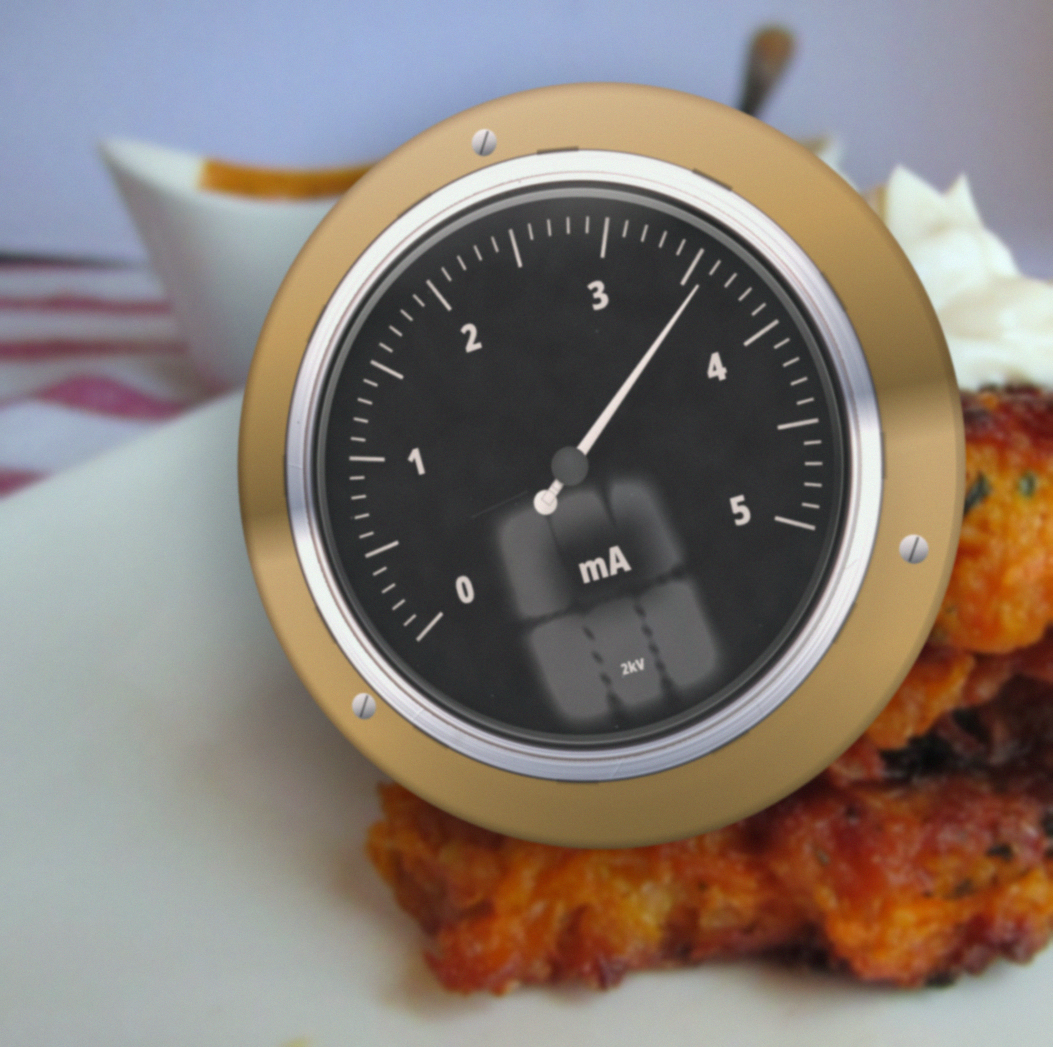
value=3.6 unit=mA
